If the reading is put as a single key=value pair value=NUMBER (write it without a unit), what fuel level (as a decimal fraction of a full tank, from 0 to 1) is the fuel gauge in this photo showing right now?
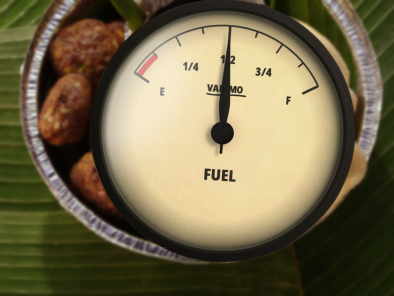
value=0.5
